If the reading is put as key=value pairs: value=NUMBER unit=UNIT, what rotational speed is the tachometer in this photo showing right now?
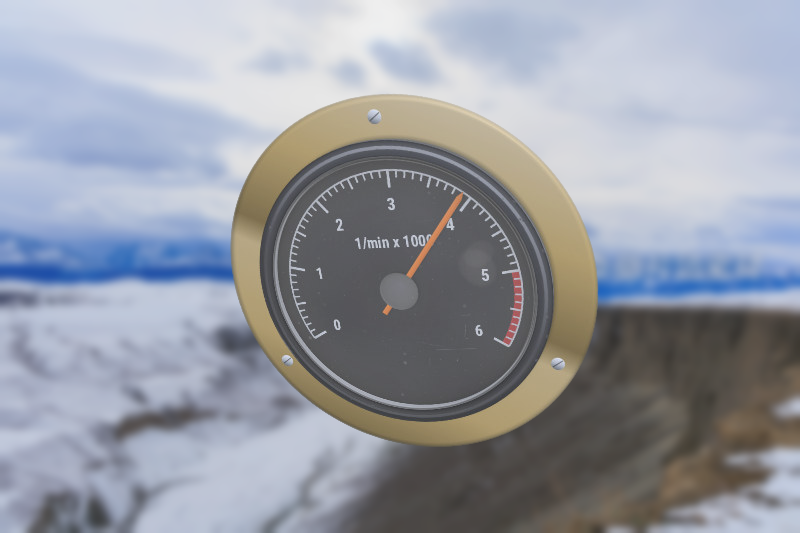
value=3900 unit=rpm
